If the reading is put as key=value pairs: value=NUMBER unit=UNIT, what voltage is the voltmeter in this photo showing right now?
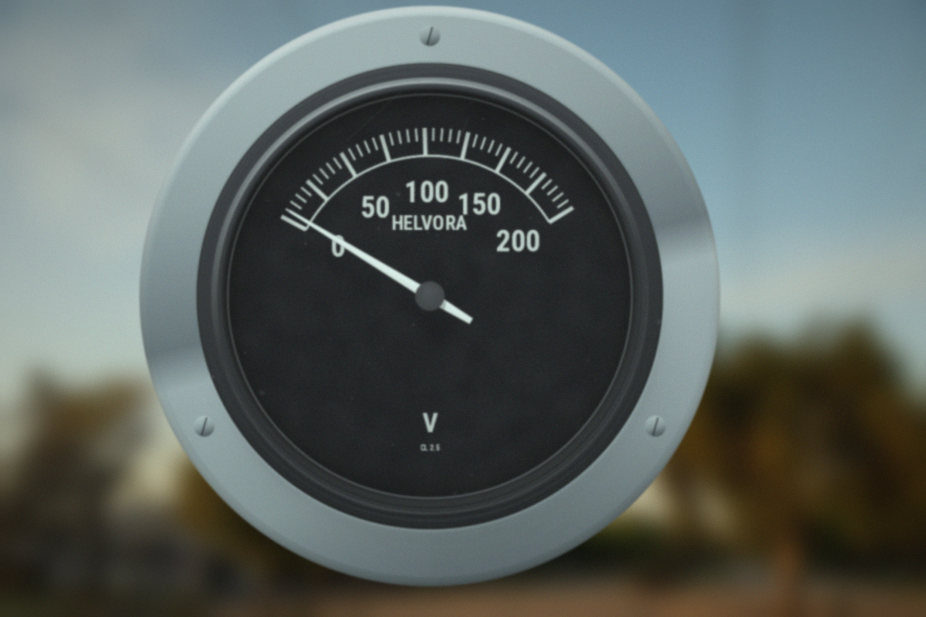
value=5 unit=V
